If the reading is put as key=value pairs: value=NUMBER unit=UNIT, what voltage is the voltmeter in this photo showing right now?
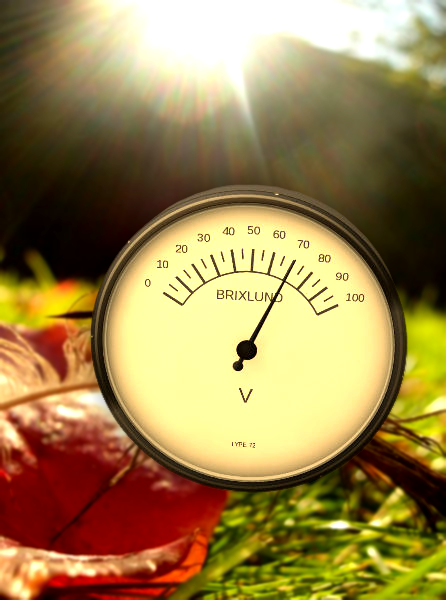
value=70 unit=V
